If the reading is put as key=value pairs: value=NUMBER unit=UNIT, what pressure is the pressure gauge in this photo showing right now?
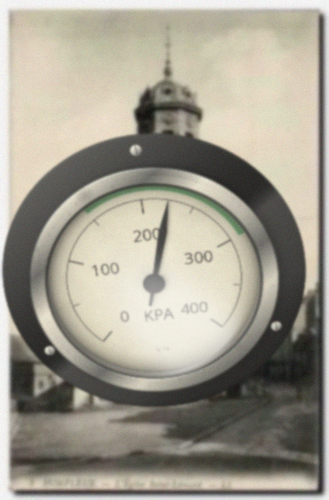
value=225 unit=kPa
